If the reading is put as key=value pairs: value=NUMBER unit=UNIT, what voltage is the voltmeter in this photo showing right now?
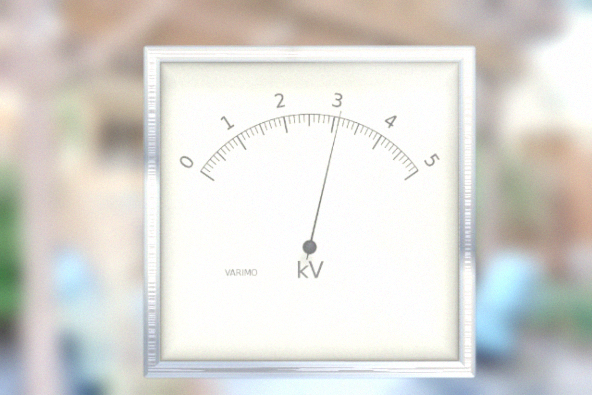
value=3.1 unit=kV
